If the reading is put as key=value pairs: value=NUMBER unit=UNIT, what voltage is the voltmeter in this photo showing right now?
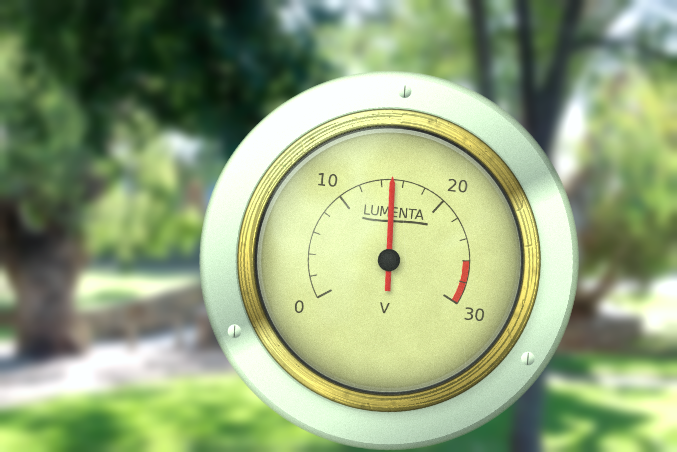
value=15 unit=V
